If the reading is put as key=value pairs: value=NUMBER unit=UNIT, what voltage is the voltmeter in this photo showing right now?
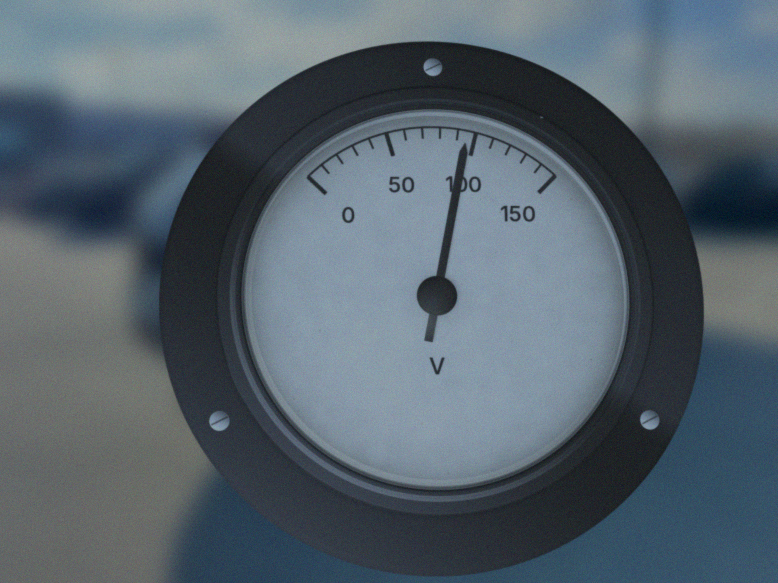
value=95 unit=V
